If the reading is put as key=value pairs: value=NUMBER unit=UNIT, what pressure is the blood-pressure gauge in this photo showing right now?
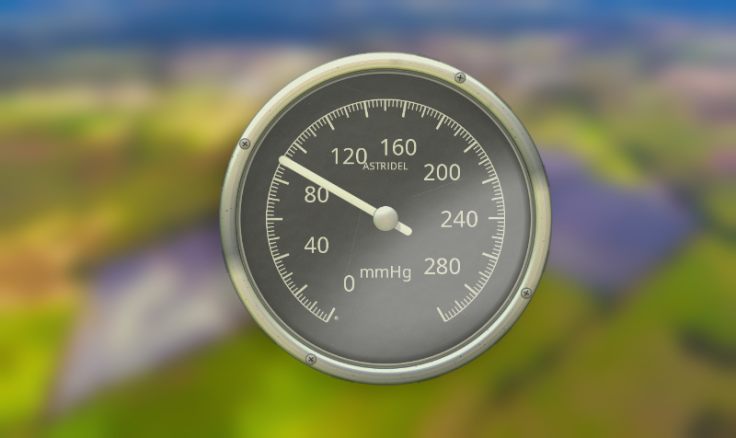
value=90 unit=mmHg
